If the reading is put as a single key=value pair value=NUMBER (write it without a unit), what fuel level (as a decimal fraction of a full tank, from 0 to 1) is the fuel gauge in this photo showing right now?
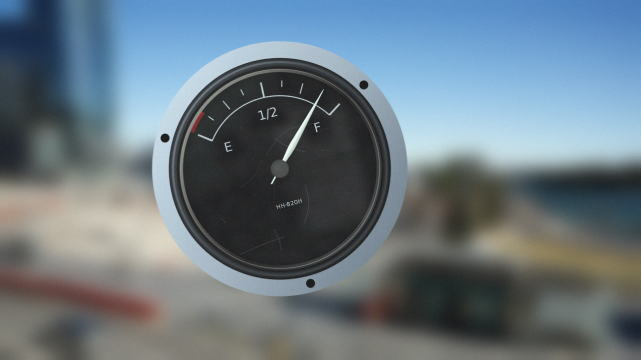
value=0.875
